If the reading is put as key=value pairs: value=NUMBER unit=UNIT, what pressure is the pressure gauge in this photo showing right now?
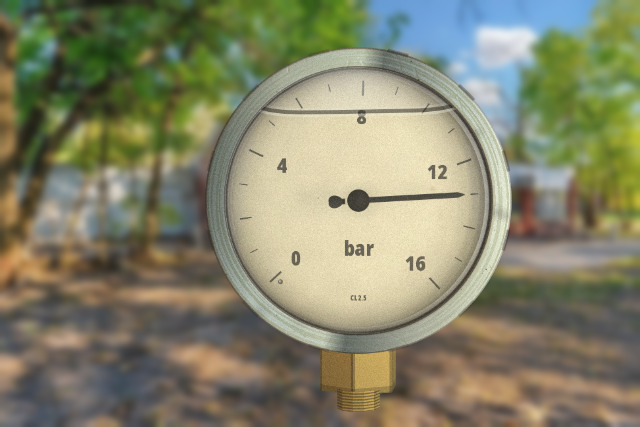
value=13 unit=bar
